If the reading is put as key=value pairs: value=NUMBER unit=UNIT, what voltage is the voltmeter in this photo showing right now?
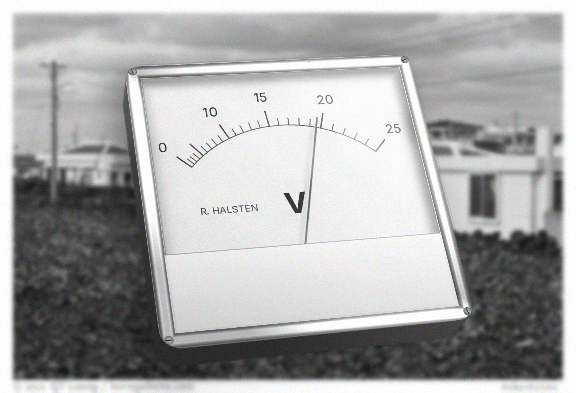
value=19.5 unit=V
